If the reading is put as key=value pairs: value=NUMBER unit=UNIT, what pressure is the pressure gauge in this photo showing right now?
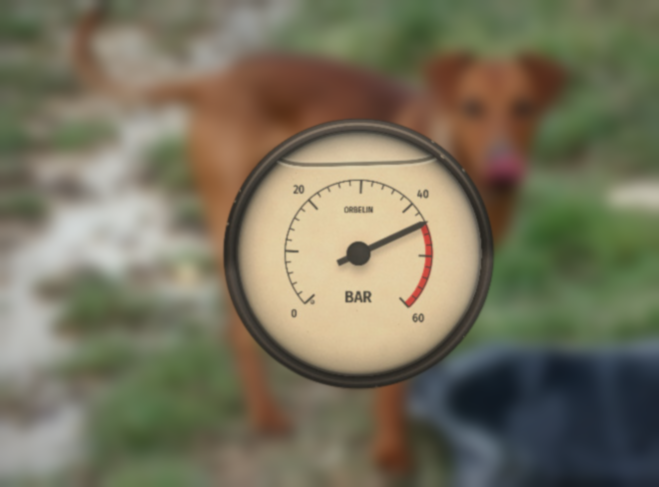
value=44 unit=bar
